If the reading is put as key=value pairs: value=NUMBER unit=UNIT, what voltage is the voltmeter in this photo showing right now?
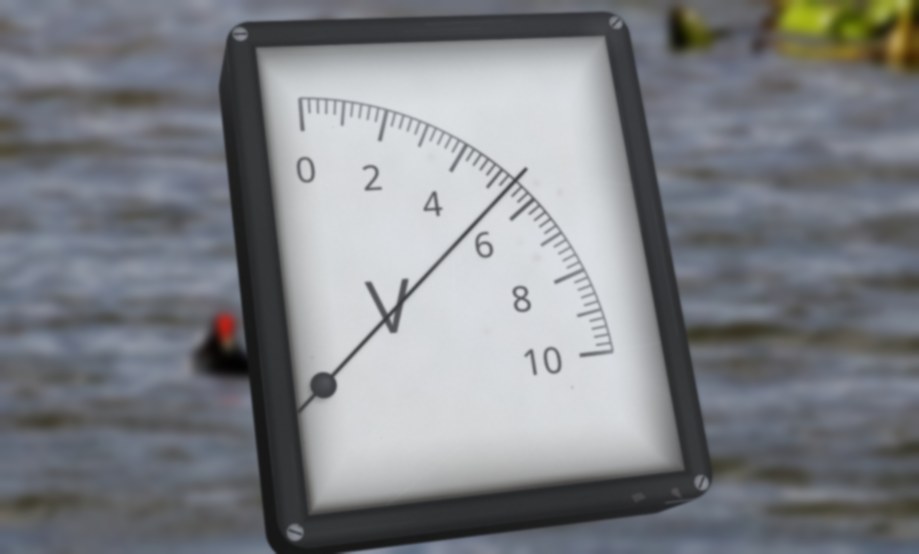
value=5.4 unit=V
